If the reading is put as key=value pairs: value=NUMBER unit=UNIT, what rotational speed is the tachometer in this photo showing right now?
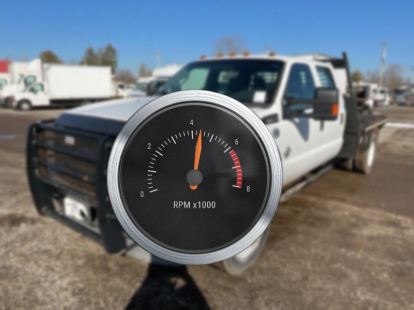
value=4400 unit=rpm
